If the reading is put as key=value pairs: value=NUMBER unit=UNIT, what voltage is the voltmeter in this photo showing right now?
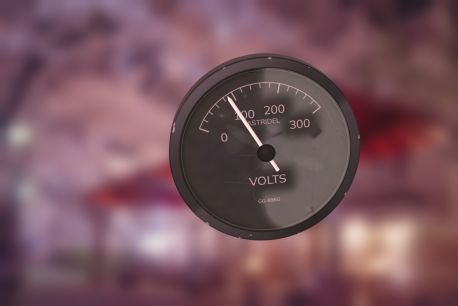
value=90 unit=V
